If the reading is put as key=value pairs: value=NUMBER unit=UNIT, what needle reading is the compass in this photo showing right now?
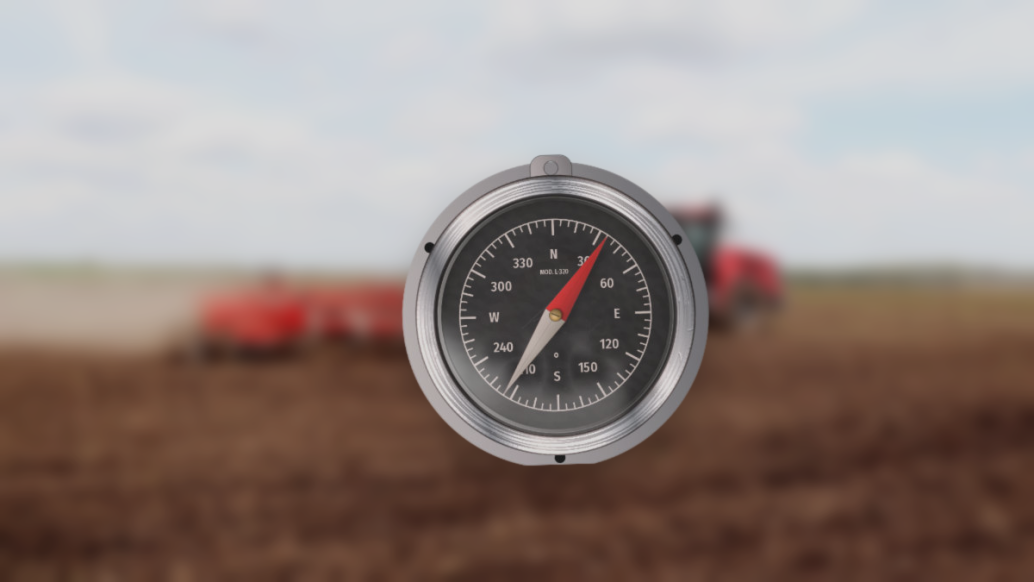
value=35 unit=°
